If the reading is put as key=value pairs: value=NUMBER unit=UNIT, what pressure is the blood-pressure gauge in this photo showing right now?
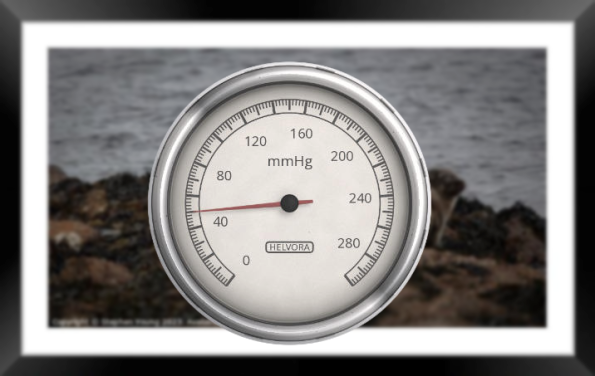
value=50 unit=mmHg
